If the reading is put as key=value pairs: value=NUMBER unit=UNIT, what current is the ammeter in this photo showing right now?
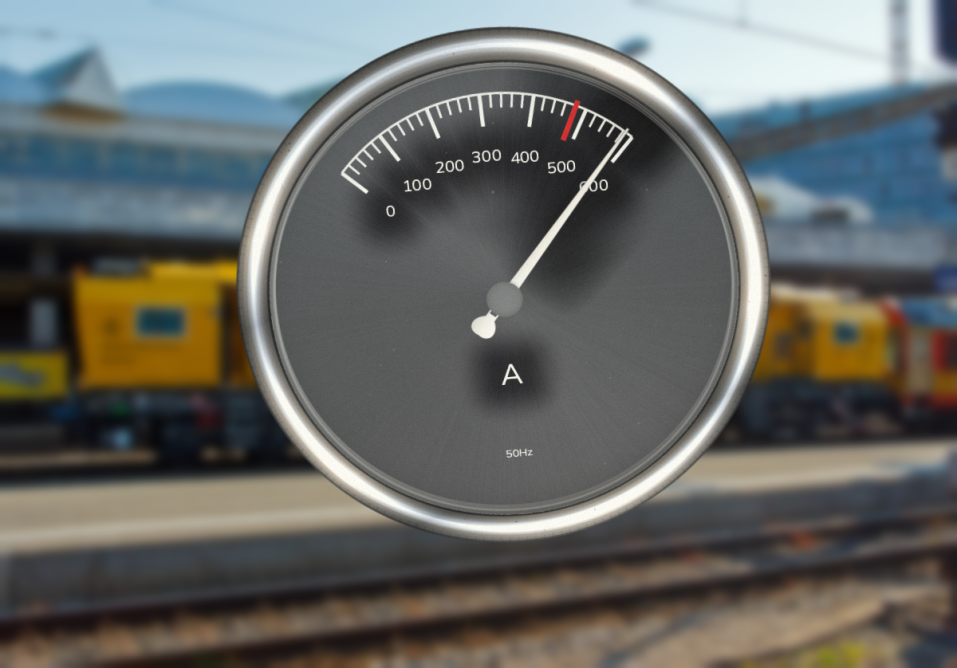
value=580 unit=A
